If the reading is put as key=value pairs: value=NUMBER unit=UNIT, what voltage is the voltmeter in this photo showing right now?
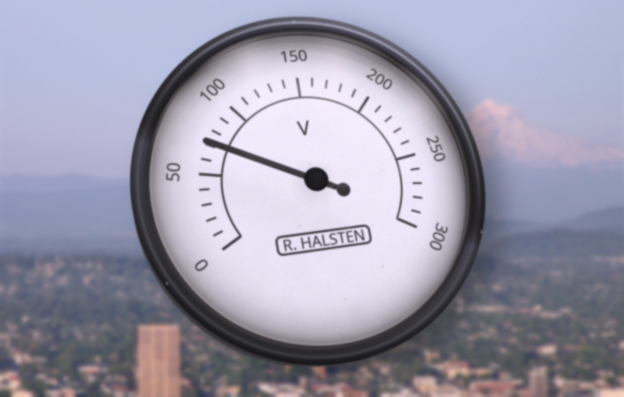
value=70 unit=V
